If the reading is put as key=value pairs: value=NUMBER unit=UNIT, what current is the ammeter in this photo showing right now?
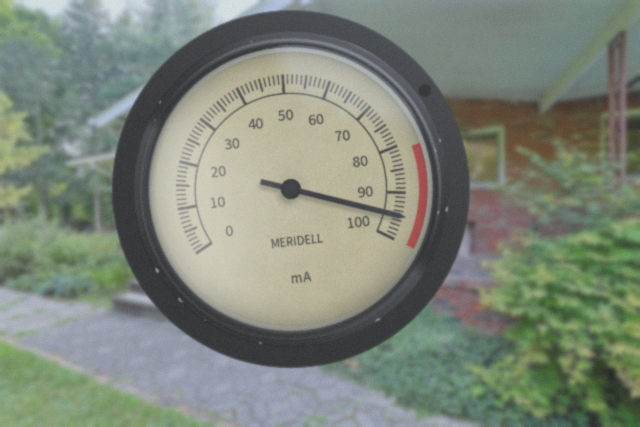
value=95 unit=mA
